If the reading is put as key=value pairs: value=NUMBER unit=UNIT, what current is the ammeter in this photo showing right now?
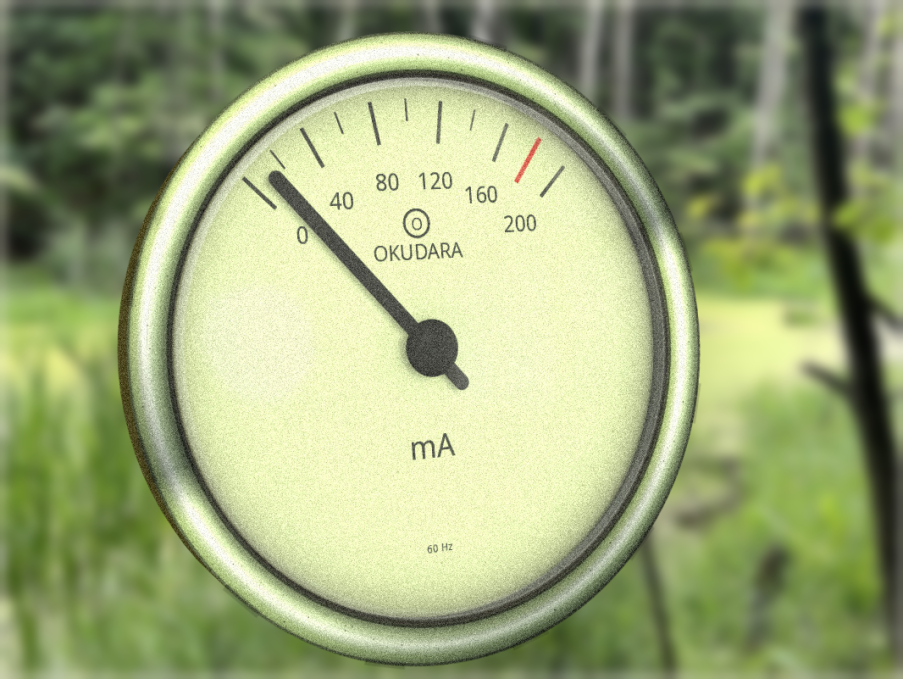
value=10 unit=mA
